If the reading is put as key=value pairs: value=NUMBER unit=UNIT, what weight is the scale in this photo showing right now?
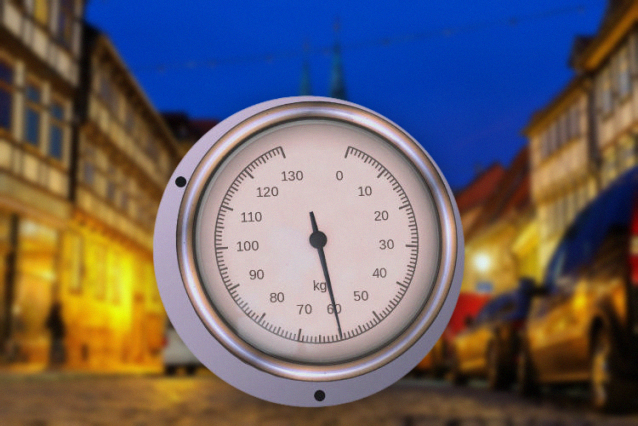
value=60 unit=kg
